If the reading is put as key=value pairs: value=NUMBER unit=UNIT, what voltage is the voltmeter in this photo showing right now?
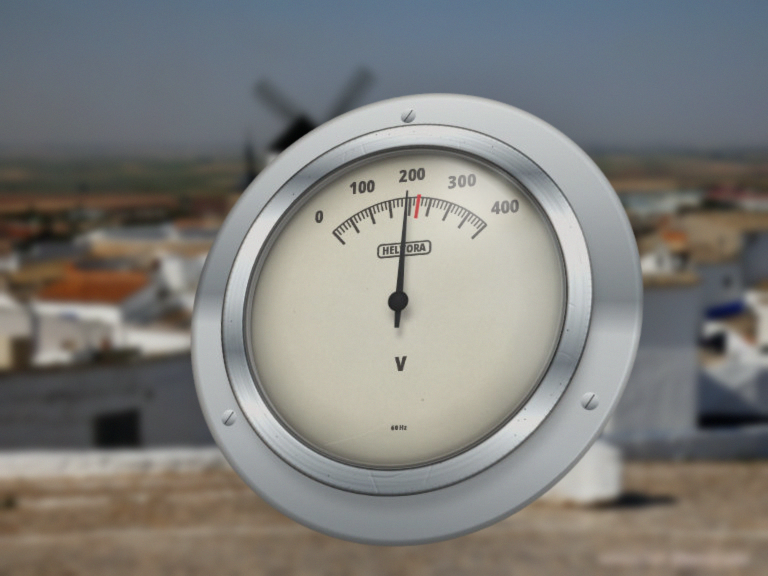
value=200 unit=V
